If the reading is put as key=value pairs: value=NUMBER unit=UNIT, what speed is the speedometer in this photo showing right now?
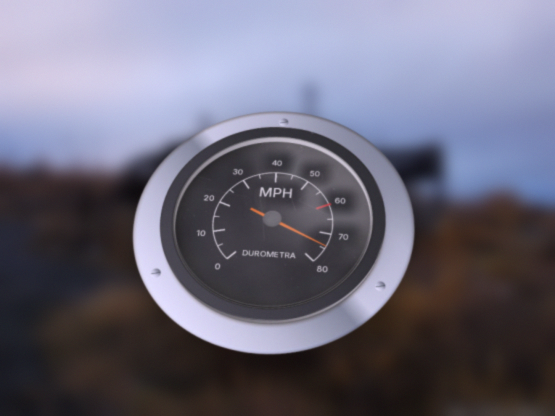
value=75 unit=mph
